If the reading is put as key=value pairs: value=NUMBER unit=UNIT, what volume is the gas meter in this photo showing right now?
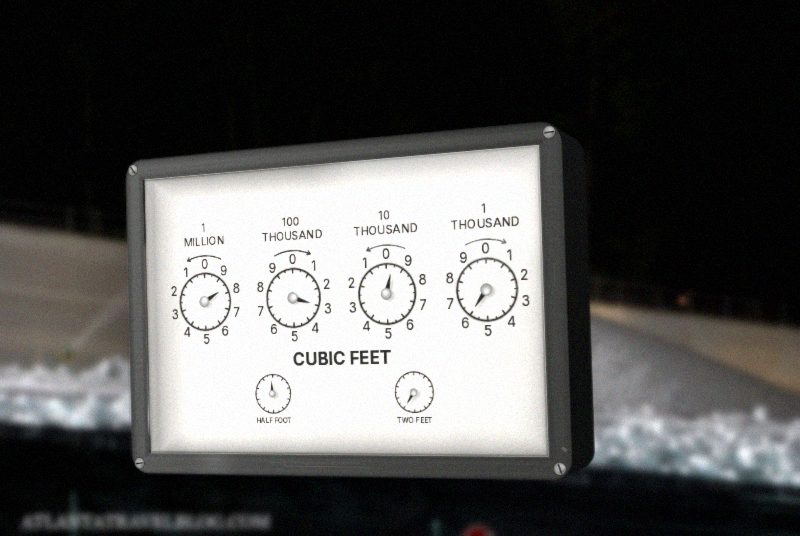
value=829600 unit=ft³
